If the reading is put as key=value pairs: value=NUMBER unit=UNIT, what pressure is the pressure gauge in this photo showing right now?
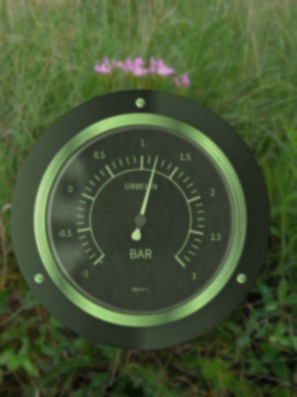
value=1.2 unit=bar
